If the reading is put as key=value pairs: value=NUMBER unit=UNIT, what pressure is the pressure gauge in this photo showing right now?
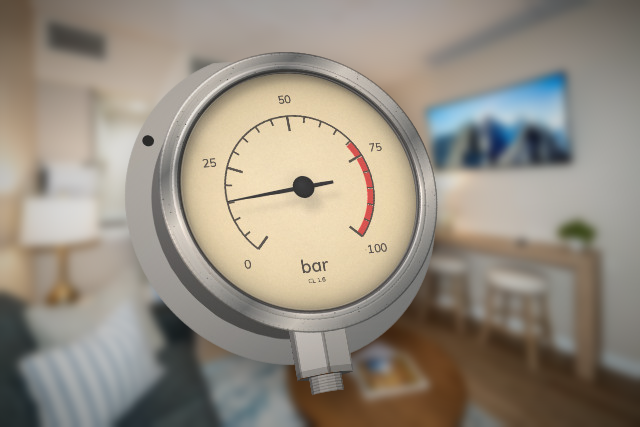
value=15 unit=bar
